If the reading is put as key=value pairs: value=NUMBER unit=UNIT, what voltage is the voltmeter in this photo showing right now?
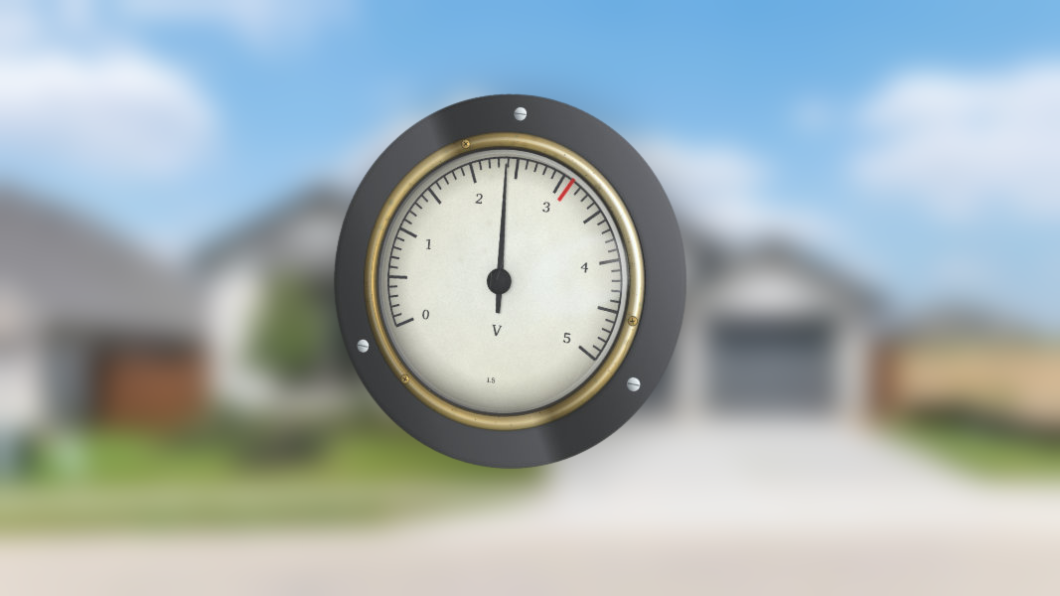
value=2.4 unit=V
